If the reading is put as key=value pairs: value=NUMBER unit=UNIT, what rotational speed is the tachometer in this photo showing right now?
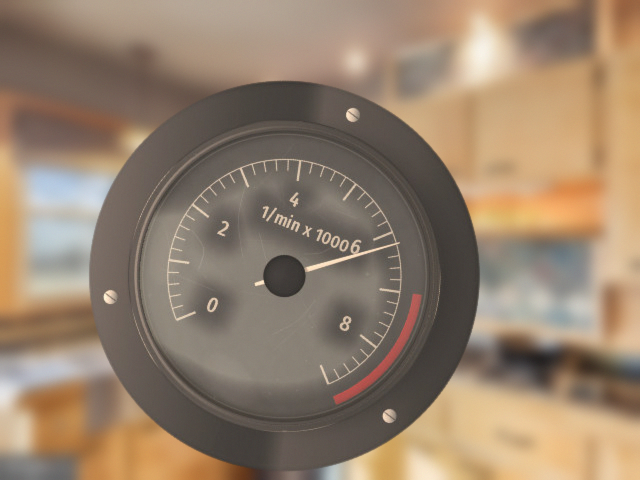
value=6200 unit=rpm
